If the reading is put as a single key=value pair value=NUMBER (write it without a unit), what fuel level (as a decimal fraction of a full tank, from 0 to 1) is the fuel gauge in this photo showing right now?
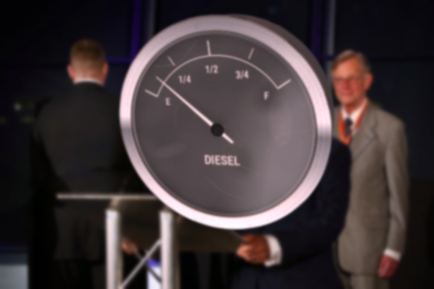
value=0.125
